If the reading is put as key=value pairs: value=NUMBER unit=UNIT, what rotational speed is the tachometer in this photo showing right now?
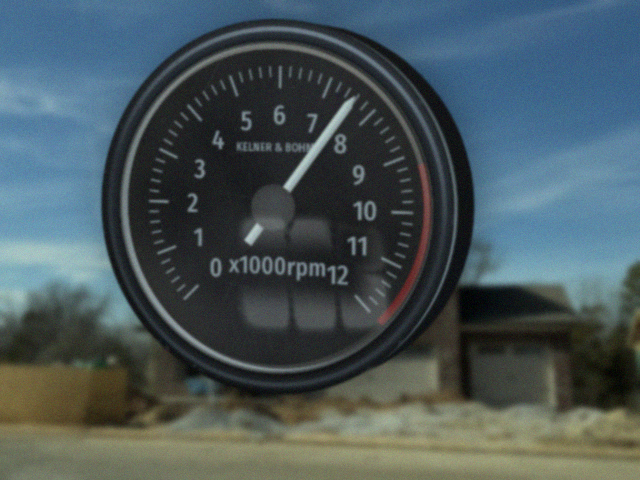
value=7600 unit=rpm
